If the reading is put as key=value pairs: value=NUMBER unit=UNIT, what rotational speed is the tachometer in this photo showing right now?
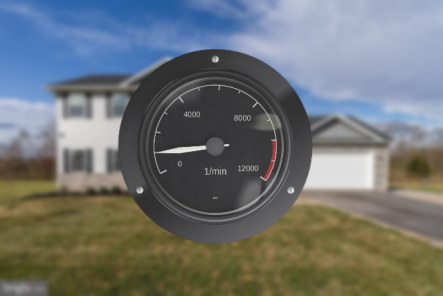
value=1000 unit=rpm
